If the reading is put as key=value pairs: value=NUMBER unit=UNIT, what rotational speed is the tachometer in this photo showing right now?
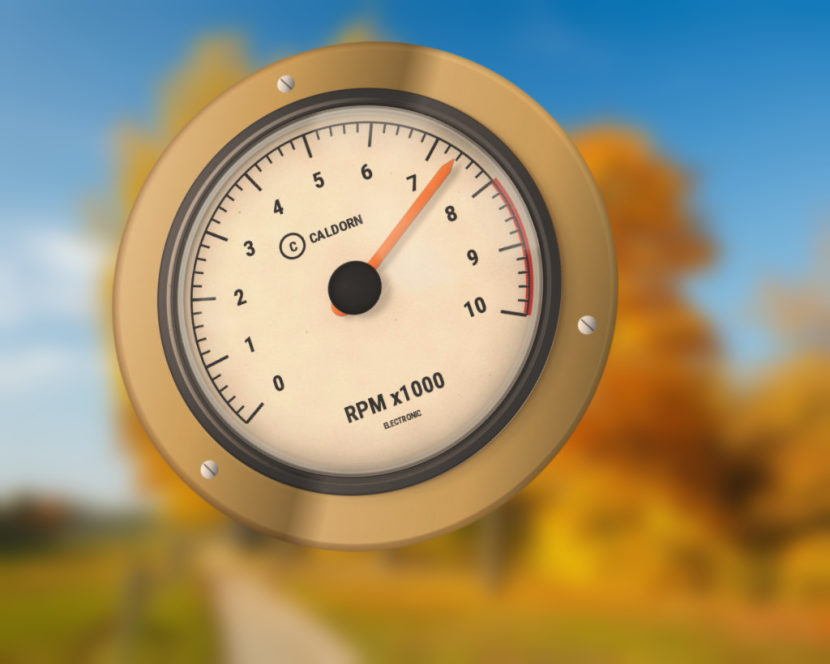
value=7400 unit=rpm
